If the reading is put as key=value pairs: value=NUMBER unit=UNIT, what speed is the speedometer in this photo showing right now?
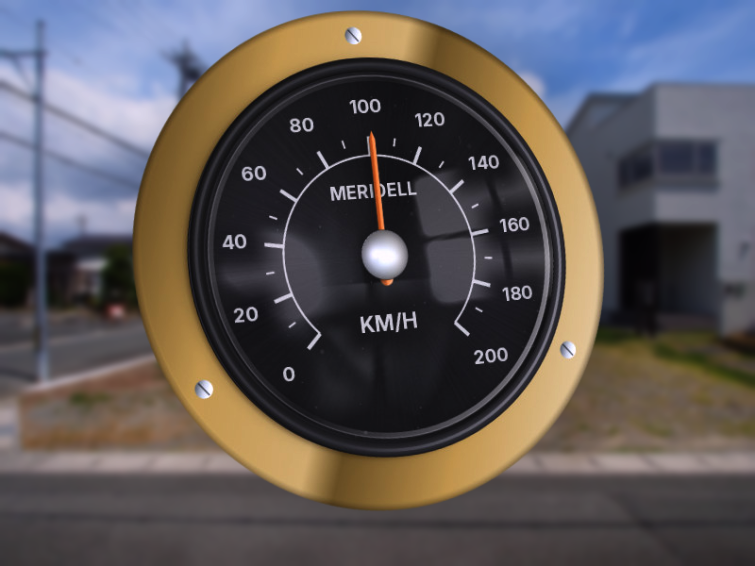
value=100 unit=km/h
